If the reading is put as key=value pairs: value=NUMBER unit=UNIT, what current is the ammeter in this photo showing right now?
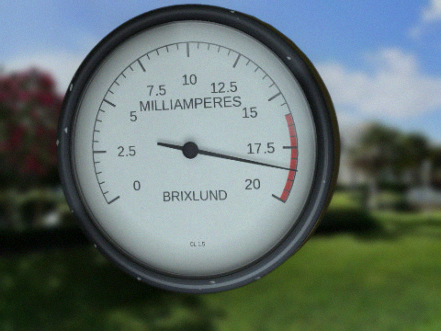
value=18.5 unit=mA
